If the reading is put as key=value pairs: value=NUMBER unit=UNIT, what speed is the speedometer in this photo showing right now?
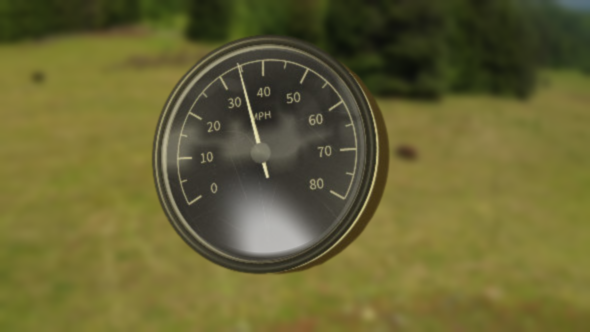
value=35 unit=mph
